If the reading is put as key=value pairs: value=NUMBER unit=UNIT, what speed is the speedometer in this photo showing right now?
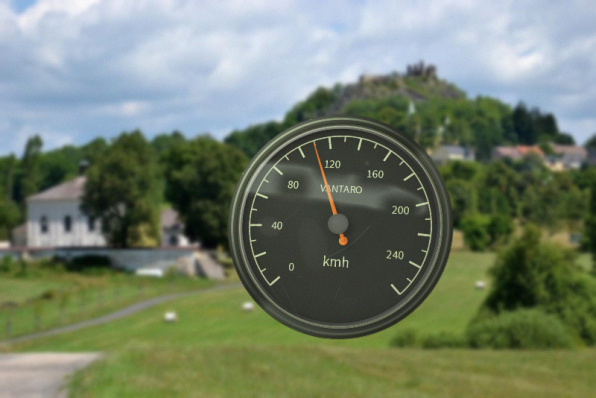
value=110 unit=km/h
